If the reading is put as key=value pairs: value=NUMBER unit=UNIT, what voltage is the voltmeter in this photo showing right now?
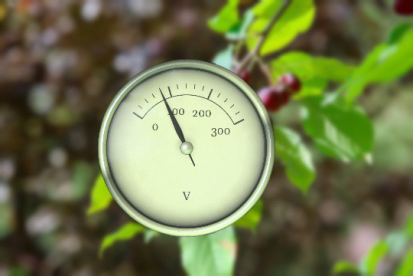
value=80 unit=V
